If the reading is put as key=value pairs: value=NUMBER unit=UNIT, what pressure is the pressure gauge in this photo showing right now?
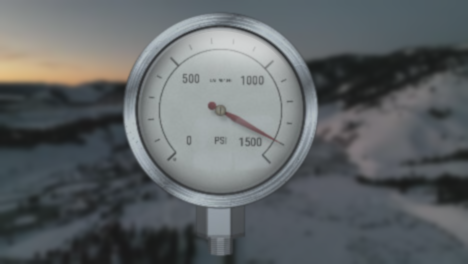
value=1400 unit=psi
